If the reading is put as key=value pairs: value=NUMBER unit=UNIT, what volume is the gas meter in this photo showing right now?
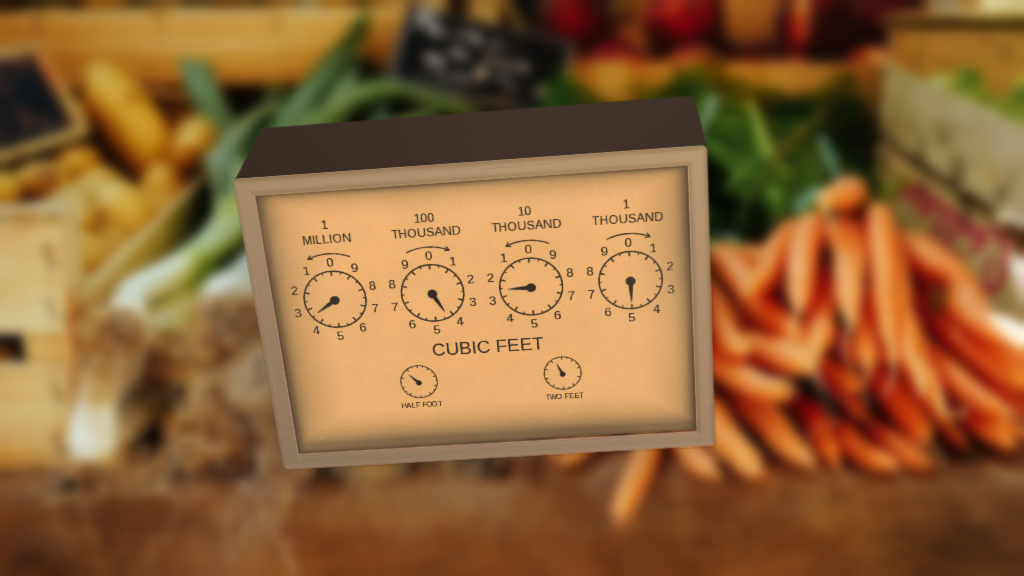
value=342500 unit=ft³
